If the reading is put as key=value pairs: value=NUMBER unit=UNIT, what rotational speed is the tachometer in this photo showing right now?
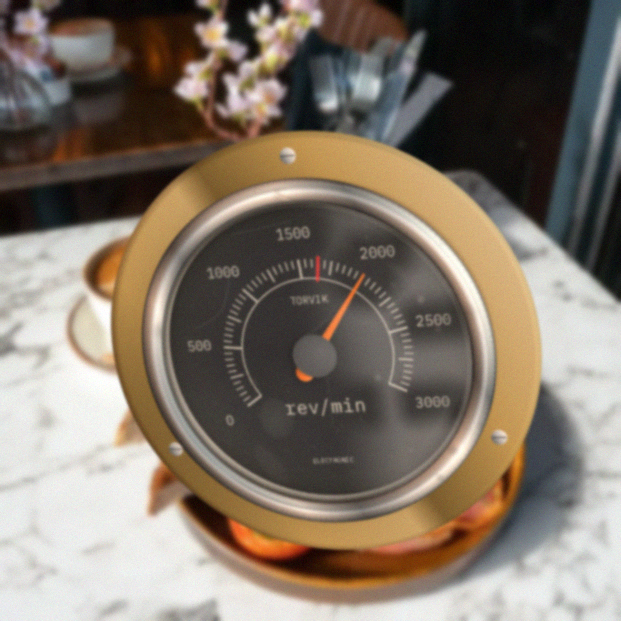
value=2000 unit=rpm
